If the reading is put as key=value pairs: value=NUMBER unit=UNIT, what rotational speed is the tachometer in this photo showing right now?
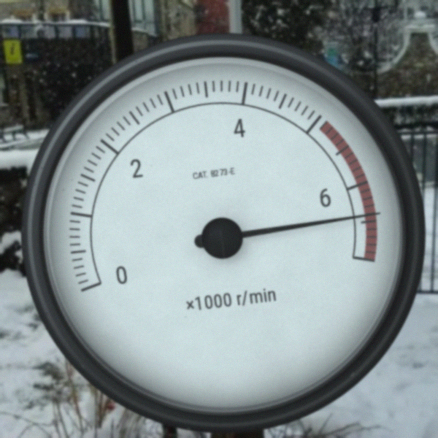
value=6400 unit=rpm
